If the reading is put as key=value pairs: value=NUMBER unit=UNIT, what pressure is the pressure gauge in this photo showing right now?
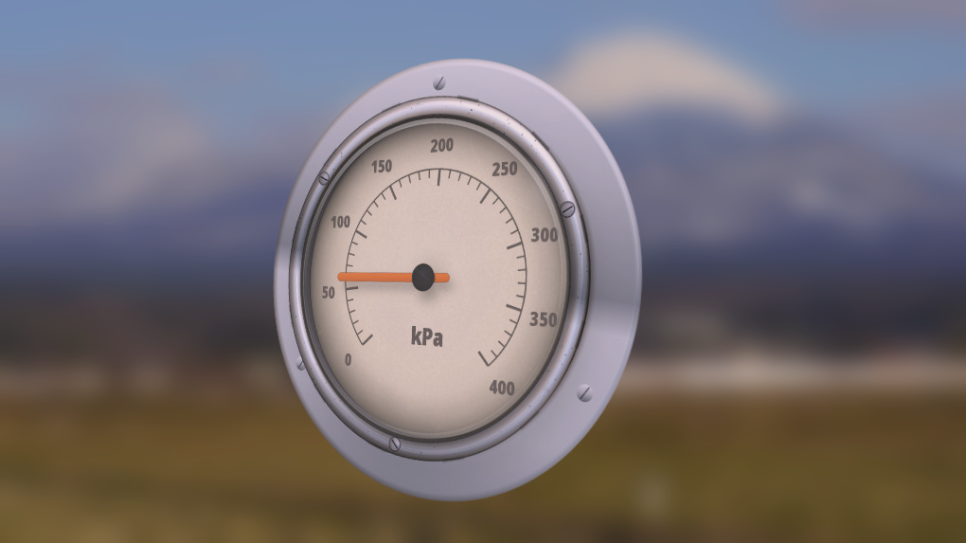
value=60 unit=kPa
